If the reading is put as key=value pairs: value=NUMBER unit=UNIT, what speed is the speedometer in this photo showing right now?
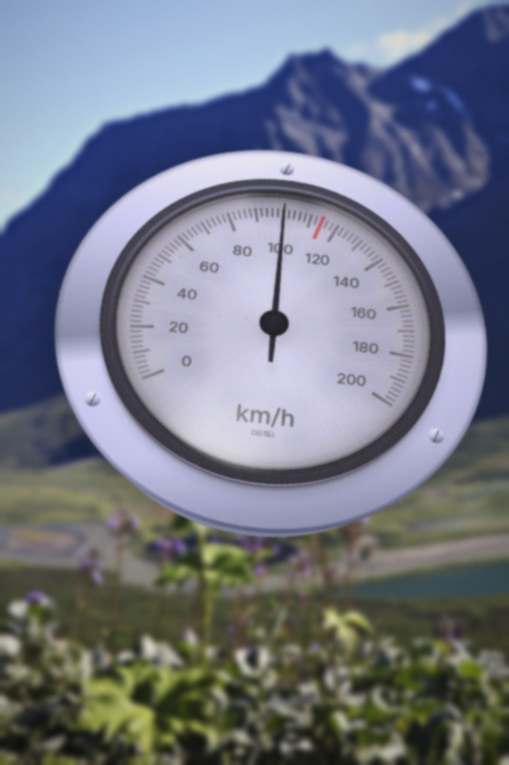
value=100 unit=km/h
